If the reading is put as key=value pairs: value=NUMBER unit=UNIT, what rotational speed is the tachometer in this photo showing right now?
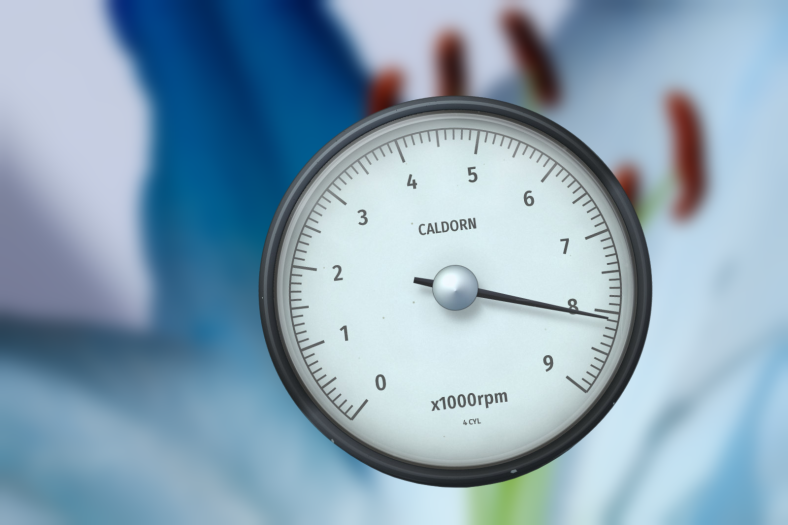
value=8100 unit=rpm
